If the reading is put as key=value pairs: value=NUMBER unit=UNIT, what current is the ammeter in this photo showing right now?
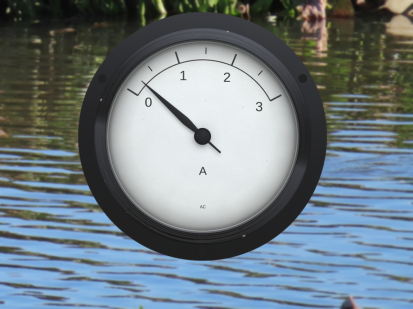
value=0.25 unit=A
